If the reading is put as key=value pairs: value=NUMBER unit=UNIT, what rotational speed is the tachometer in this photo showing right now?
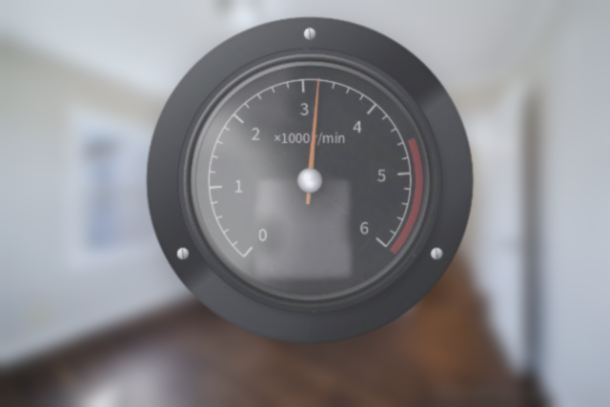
value=3200 unit=rpm
